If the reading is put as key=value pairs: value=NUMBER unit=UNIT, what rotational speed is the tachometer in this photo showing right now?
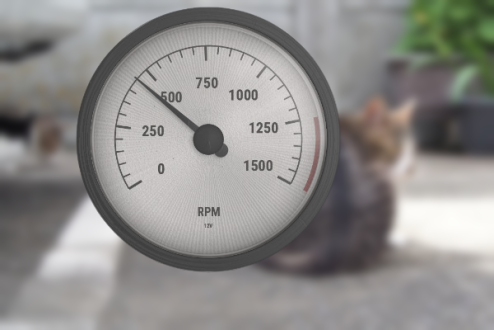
value=450 unit=rpm
